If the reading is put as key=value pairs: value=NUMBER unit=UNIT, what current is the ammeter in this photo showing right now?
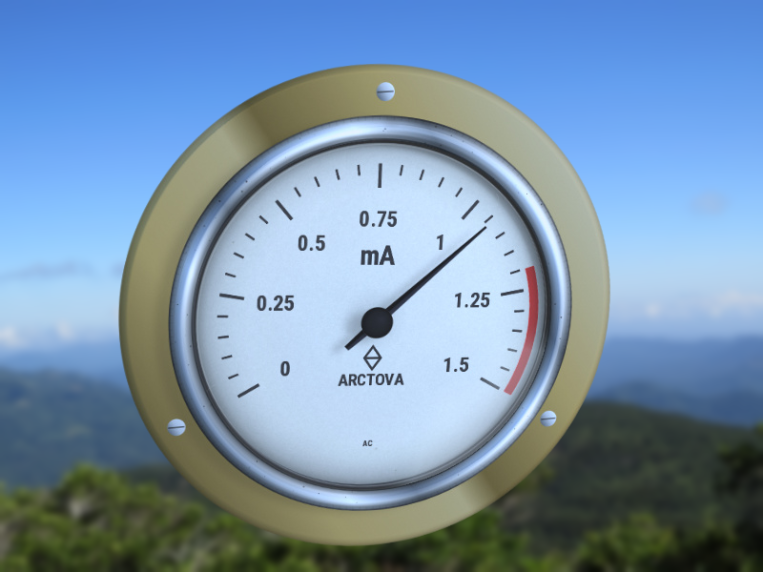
value=1.05 unit=mA
